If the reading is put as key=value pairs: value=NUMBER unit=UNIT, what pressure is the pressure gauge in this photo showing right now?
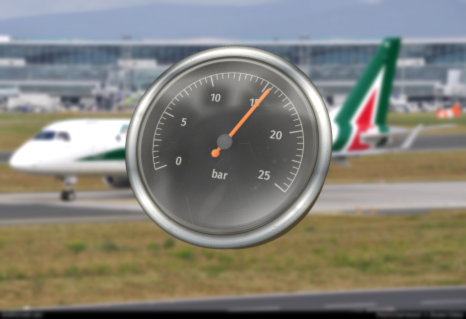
value=15.5 unit=bar
